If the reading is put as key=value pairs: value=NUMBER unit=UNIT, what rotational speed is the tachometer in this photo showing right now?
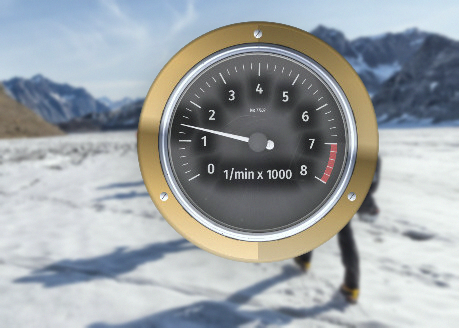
value=1400 unit=rpm
